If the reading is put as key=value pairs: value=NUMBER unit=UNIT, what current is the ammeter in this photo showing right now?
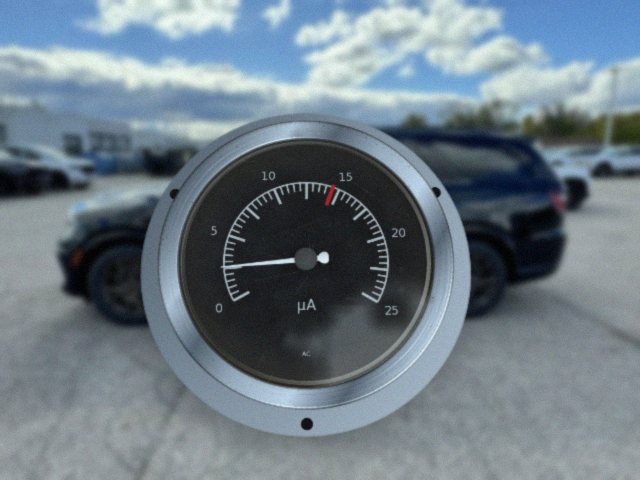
value=2.5 unit=µA
